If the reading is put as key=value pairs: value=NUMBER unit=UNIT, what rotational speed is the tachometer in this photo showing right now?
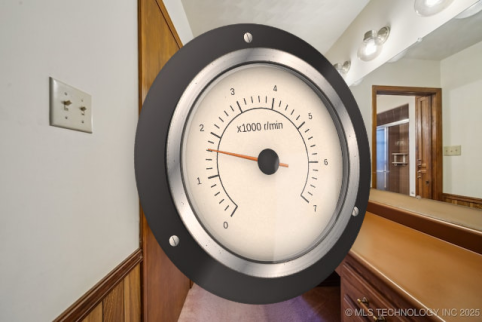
value=1600 unit=rpm
